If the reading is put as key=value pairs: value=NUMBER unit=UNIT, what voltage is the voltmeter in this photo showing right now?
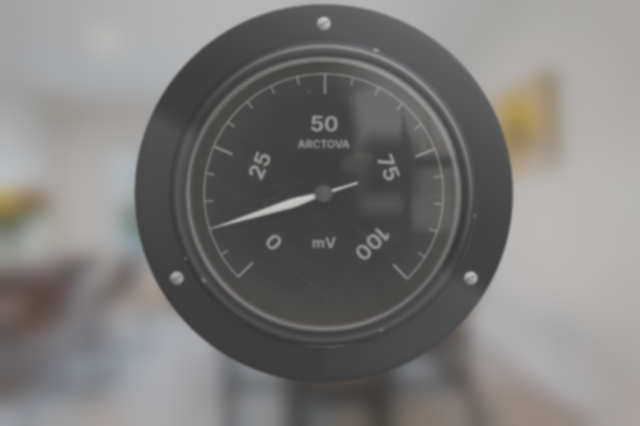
value=10 unit=mV
